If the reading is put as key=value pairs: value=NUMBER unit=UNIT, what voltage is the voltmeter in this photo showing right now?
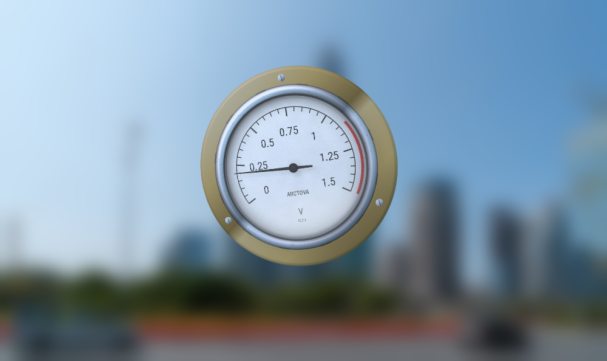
value=0.2 unit=V
